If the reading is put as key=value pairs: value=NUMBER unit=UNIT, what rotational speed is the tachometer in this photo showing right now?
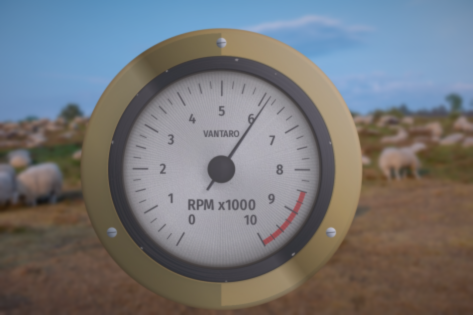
value=6125 unit=rpm
